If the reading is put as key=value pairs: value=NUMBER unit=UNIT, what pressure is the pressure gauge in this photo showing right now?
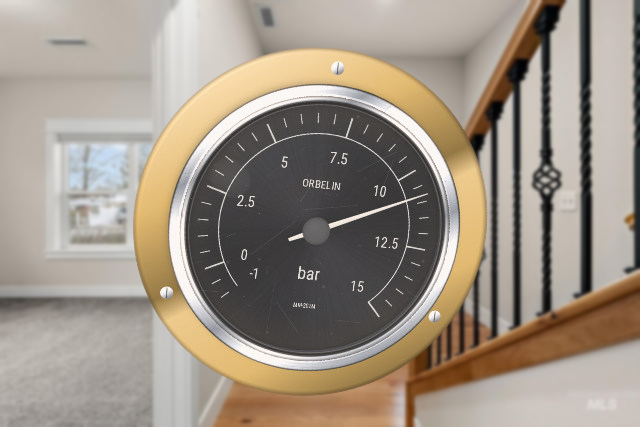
value=10.75 unit=bar
